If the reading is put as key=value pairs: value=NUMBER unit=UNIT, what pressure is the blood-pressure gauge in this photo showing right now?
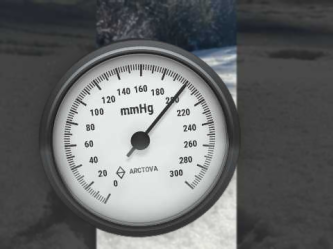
value=200 unit=mmHg
